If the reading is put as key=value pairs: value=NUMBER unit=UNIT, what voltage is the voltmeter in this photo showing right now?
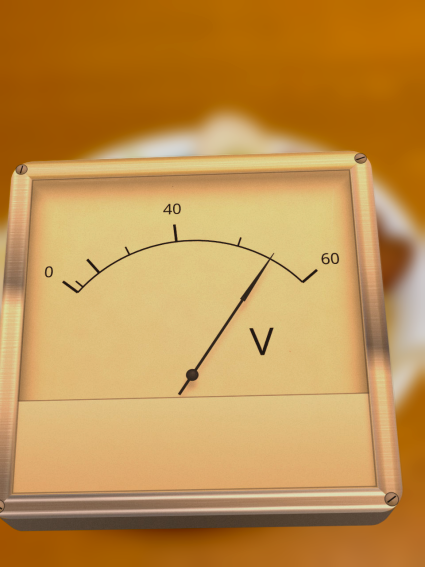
value=55 unit=V
